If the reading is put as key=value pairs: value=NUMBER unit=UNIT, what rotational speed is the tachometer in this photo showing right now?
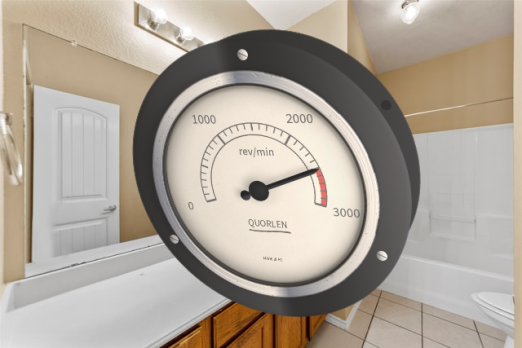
value=2500 unit=rpm
